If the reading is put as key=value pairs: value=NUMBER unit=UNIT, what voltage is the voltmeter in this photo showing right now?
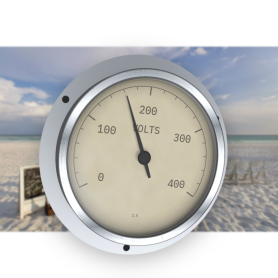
value=160 unit=V
